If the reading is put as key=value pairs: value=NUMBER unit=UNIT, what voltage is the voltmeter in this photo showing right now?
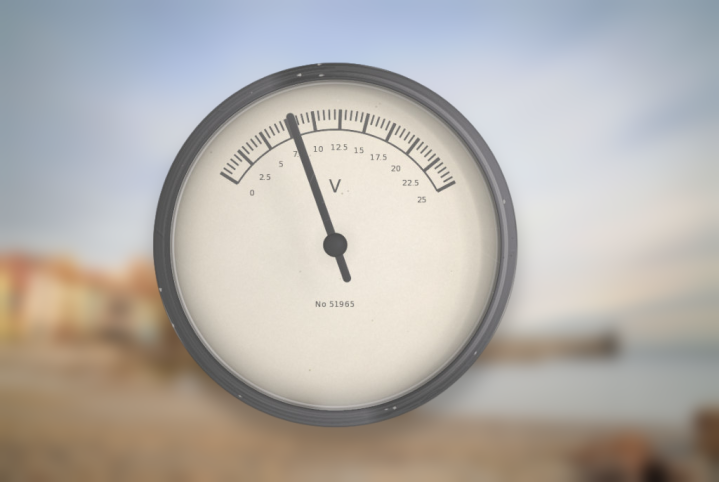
value=8 unit=V
